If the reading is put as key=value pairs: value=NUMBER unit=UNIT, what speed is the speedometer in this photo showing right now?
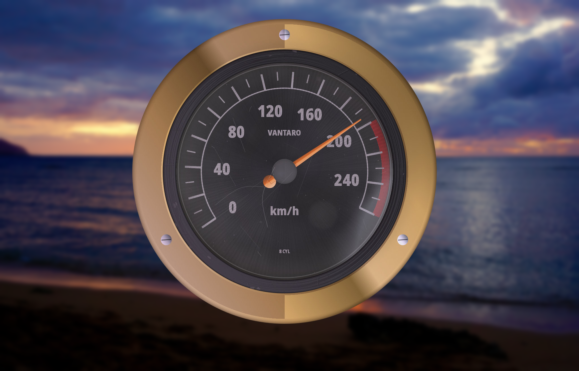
value=195 unit=km/h
